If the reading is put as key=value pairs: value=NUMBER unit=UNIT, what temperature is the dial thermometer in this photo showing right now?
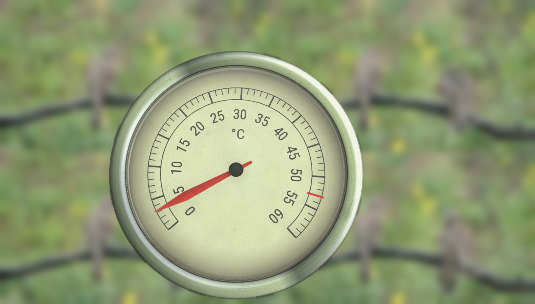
value=3 unit=°C
